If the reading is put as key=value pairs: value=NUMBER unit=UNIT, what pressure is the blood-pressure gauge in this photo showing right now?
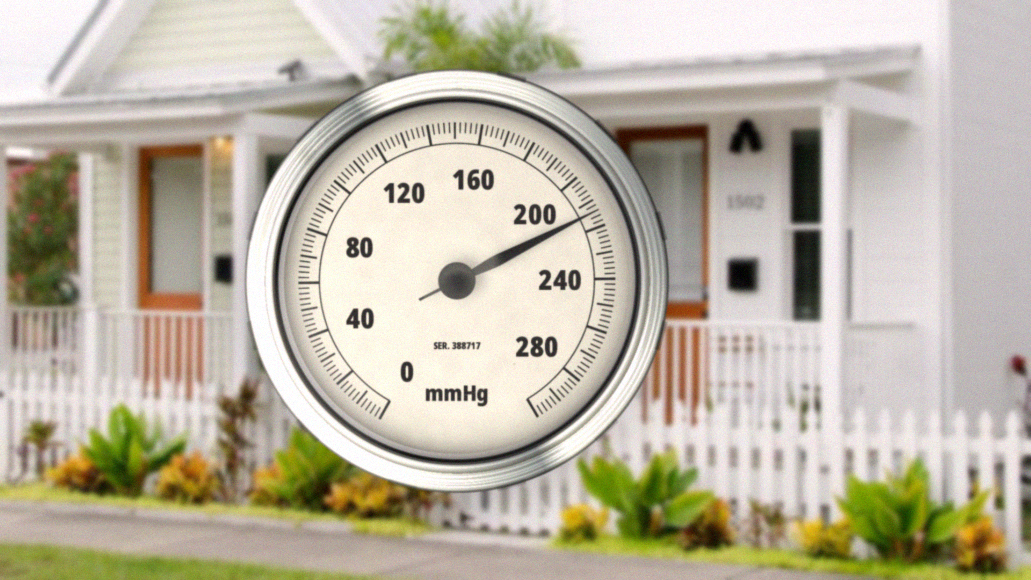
value=214 unit=mmHg
